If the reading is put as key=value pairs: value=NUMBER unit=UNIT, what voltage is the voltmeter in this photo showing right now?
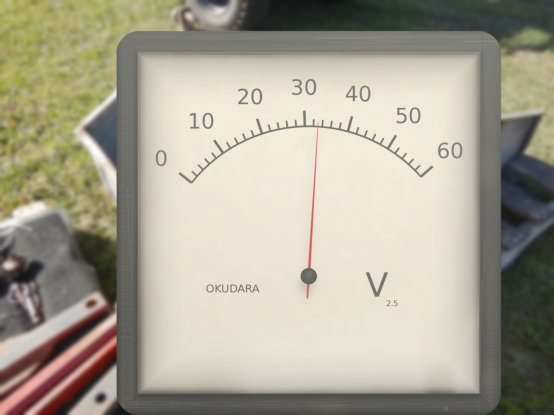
value=33 unit=V
